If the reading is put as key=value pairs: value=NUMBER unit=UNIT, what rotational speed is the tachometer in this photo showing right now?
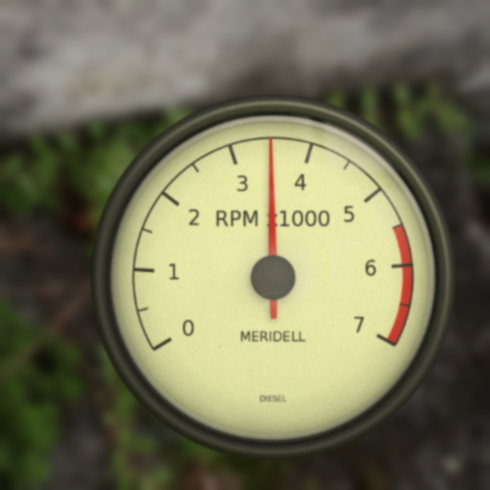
value=3500 unit=rpm
